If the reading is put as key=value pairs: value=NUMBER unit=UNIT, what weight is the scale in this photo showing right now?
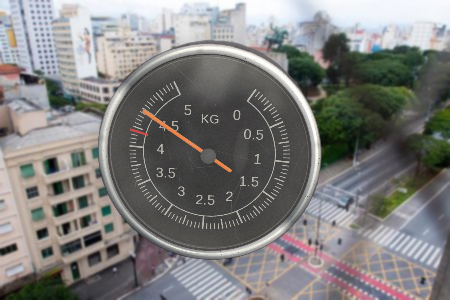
value=4.5 unit=kg
